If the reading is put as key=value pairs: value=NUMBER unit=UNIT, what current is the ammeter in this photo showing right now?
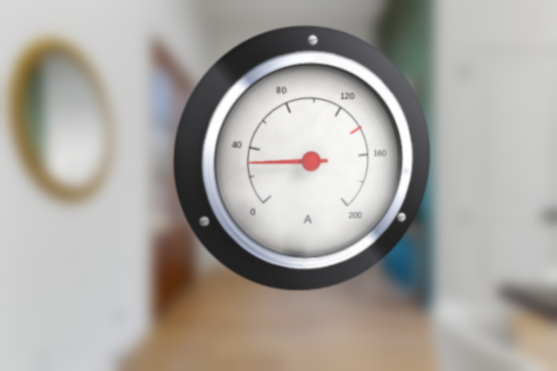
value=30 unit=A
